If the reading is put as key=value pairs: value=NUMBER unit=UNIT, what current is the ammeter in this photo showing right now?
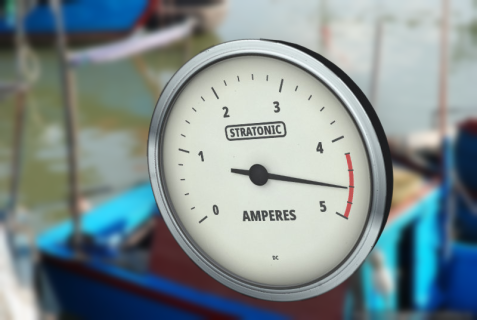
value=4.6 unit=A
